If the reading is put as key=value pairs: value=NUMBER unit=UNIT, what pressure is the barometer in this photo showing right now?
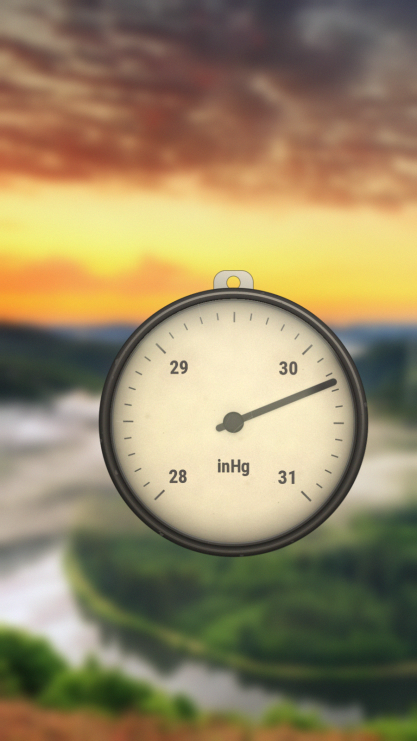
value=30.25 unit=inHg
